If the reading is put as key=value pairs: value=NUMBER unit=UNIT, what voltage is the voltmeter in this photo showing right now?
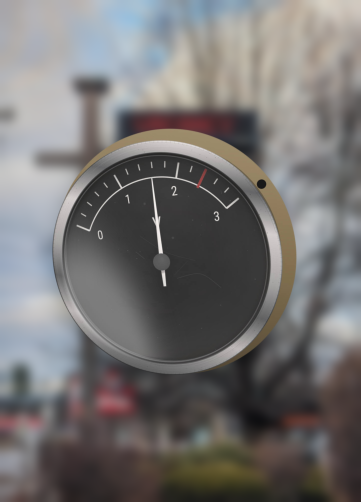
value=1.6 unit=V
